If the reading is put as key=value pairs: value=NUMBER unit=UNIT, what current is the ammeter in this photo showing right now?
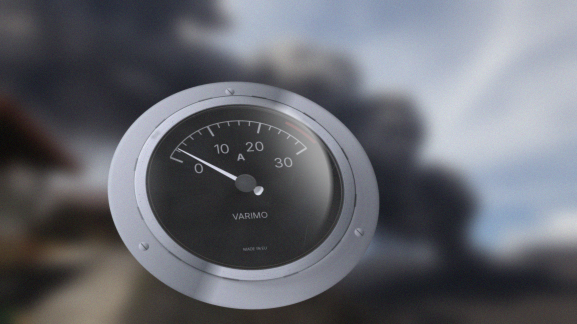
value=2 unit=A
